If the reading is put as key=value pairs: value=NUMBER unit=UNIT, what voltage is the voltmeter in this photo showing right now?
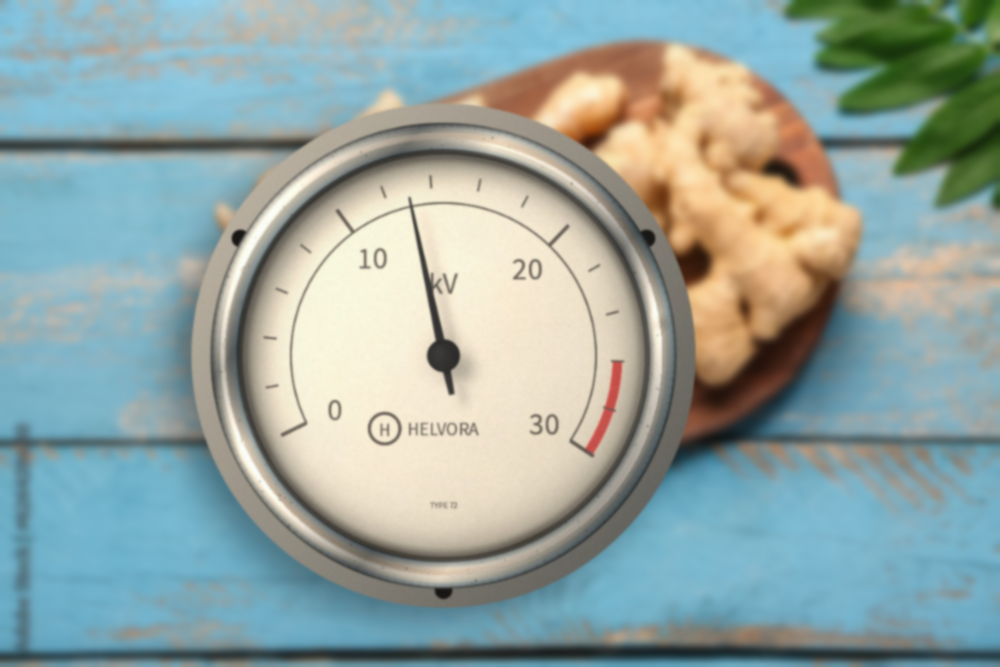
value=13 unit=kV
